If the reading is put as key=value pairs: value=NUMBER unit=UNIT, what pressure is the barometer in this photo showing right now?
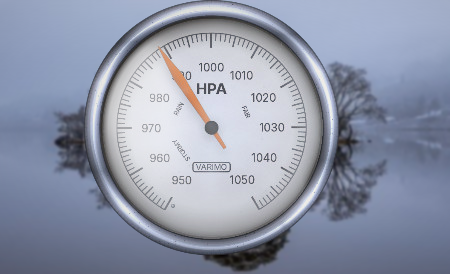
value=989 unit=hPa
